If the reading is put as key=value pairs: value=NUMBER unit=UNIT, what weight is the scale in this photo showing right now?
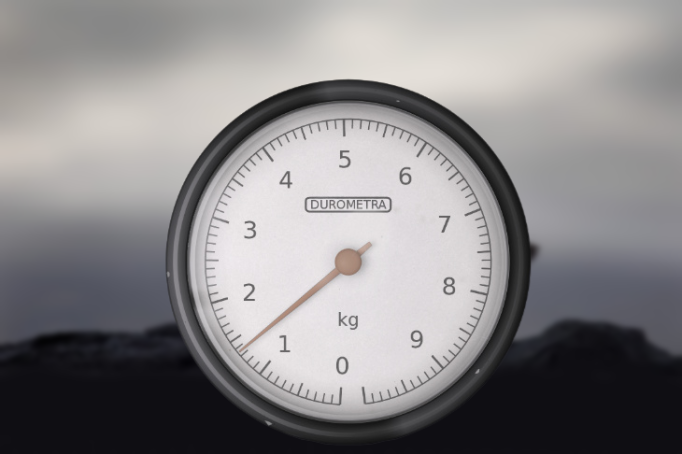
value=1.35 unit=kg
